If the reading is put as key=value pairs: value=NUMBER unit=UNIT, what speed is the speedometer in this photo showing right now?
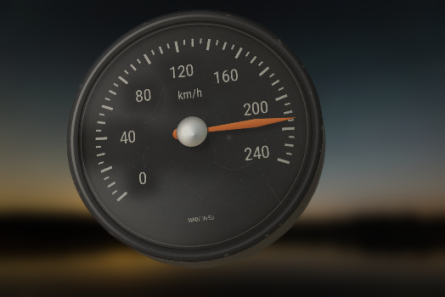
value=215 unit=km/h
